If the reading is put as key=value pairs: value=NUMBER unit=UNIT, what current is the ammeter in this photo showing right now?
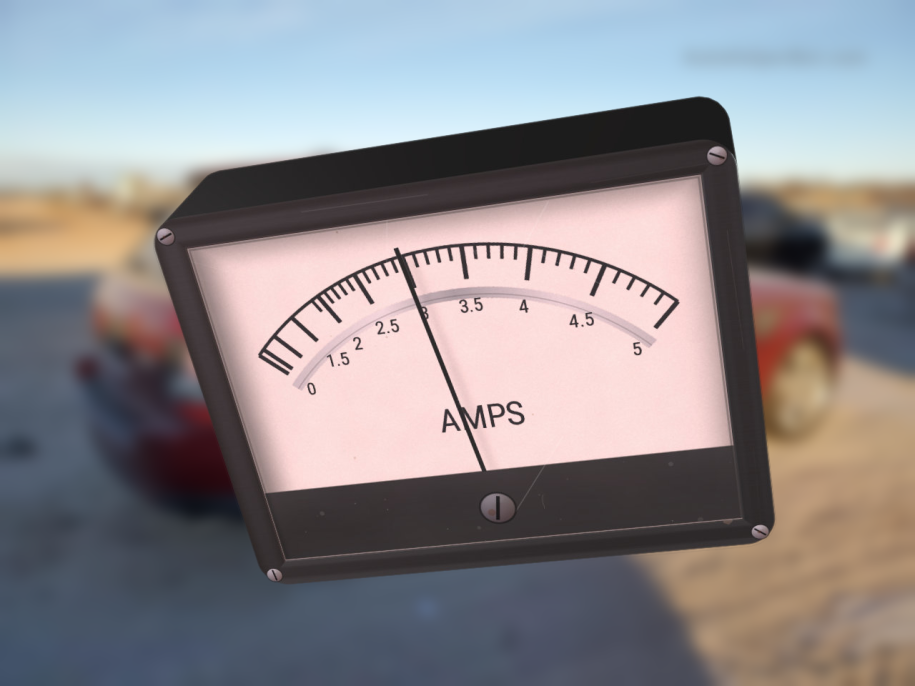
value=3 unit=A
